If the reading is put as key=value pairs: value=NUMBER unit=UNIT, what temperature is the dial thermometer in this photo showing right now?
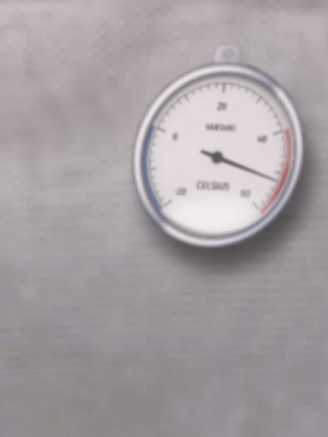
value=52 unit=°C
